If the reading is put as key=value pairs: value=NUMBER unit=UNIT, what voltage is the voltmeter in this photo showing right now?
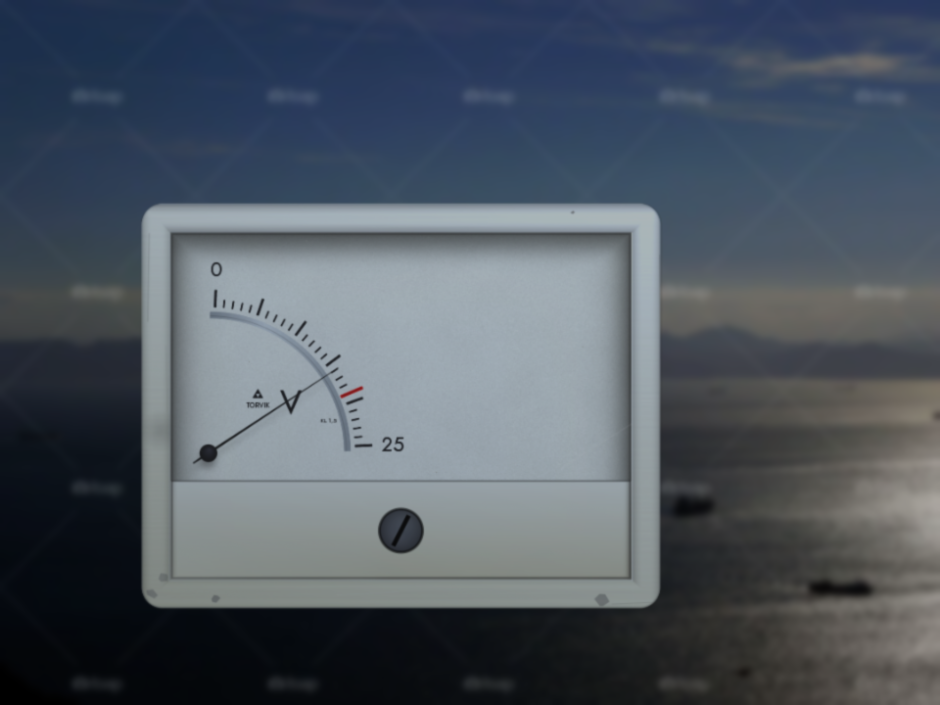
value=16 unit=V
